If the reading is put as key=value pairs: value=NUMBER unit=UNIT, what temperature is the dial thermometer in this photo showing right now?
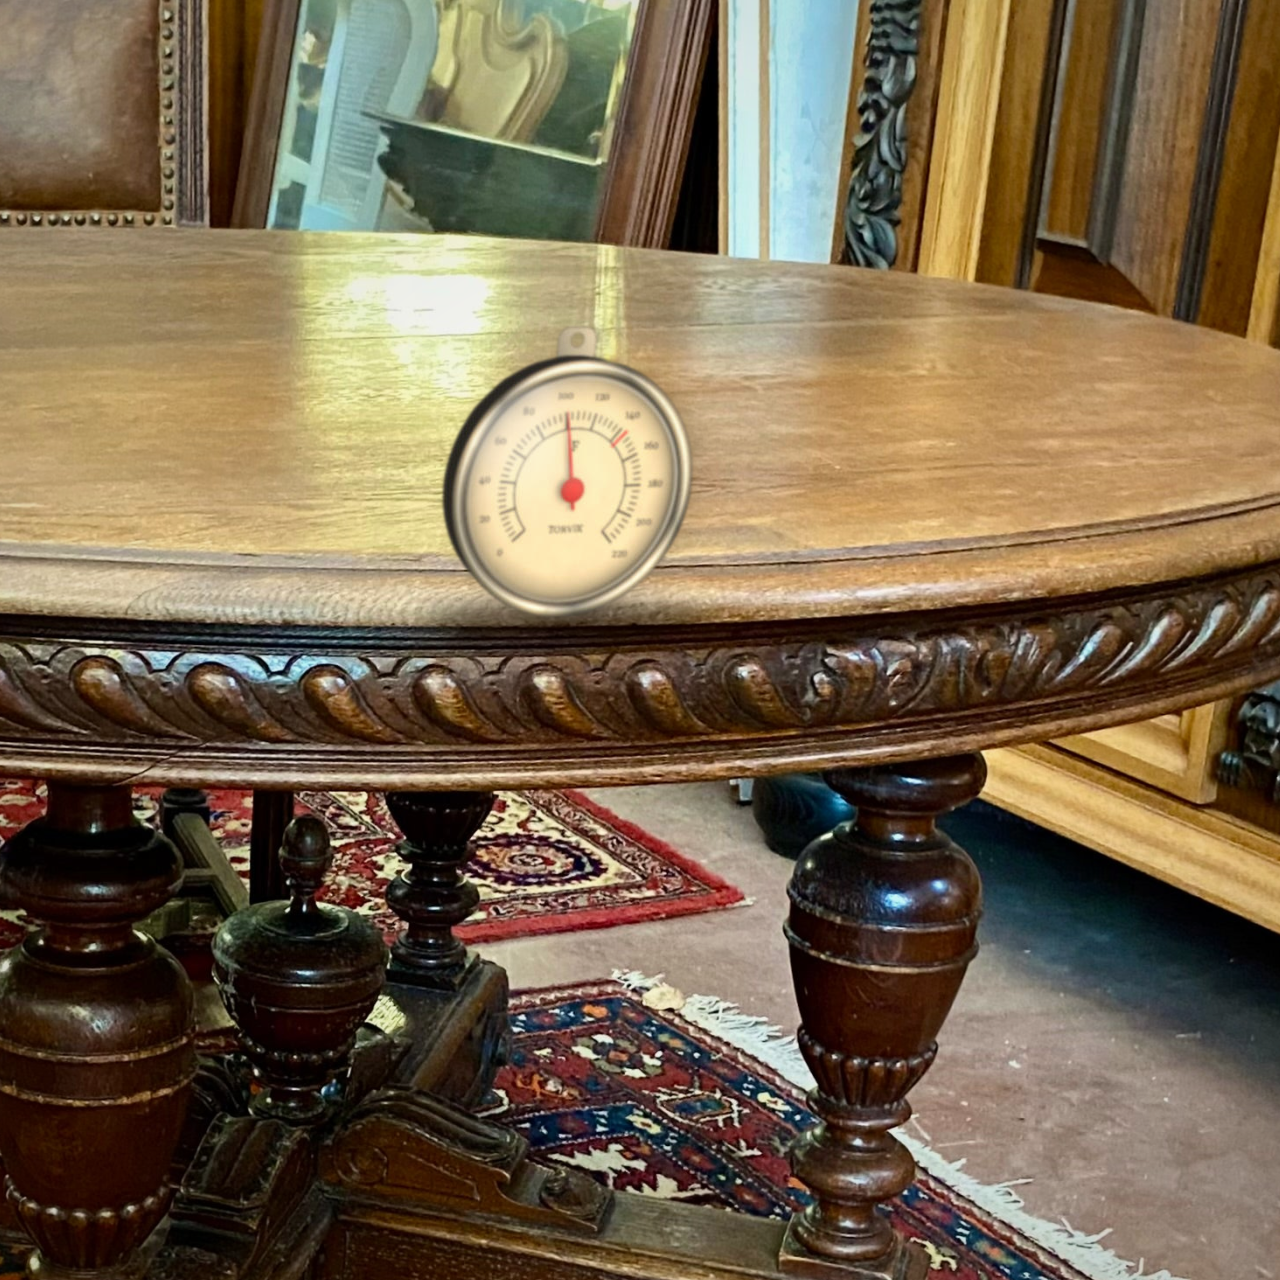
value=100 unit=°F
